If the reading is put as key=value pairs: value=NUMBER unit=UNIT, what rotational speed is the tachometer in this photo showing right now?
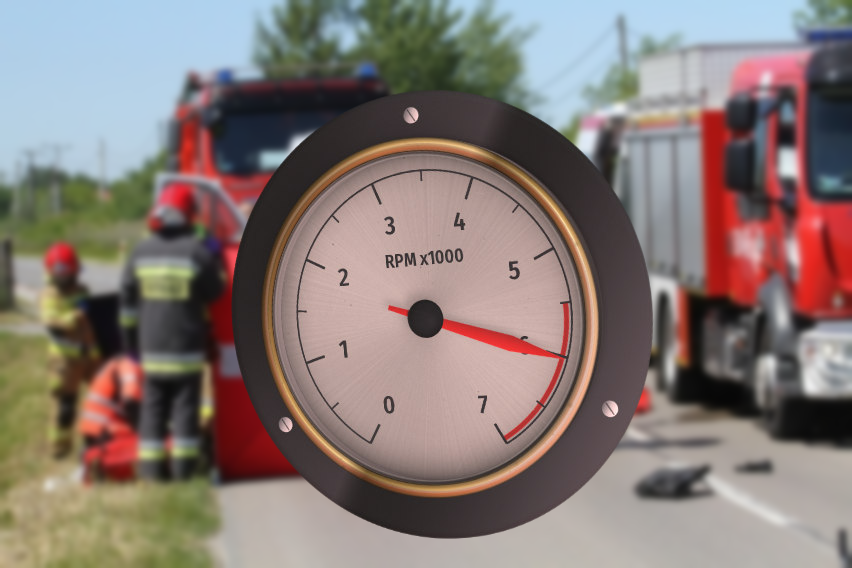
value=6000 unit=rpm
